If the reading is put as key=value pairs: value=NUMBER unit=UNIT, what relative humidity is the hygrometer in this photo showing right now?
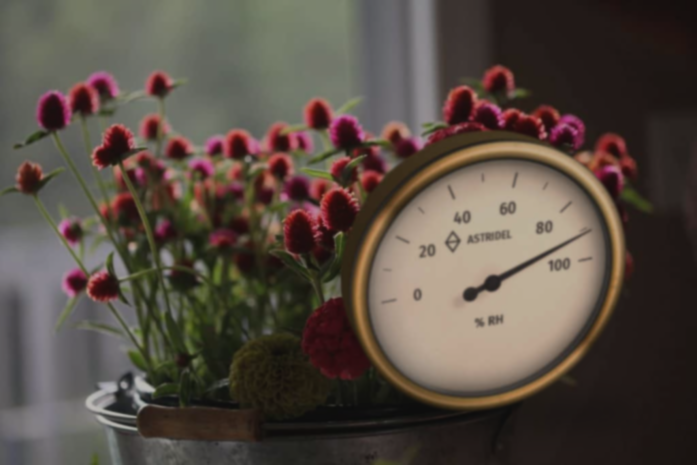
value=90 unit=%
